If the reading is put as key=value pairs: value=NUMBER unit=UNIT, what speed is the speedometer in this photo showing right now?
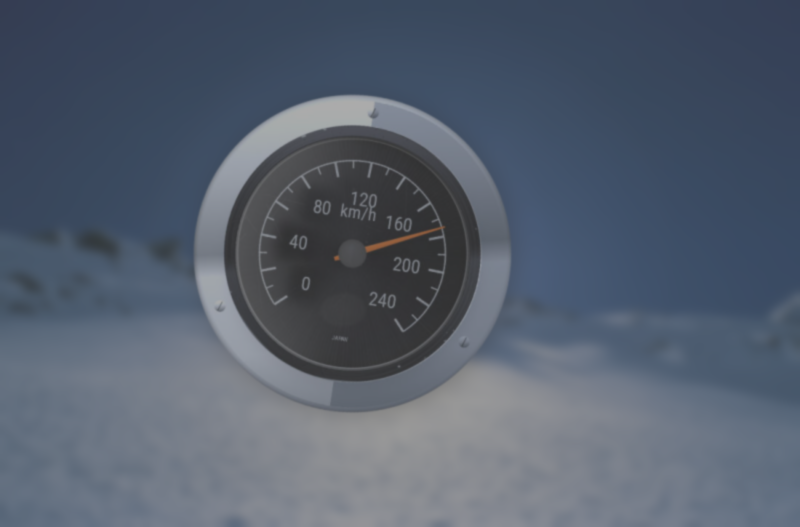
value=175 unit=km/h
